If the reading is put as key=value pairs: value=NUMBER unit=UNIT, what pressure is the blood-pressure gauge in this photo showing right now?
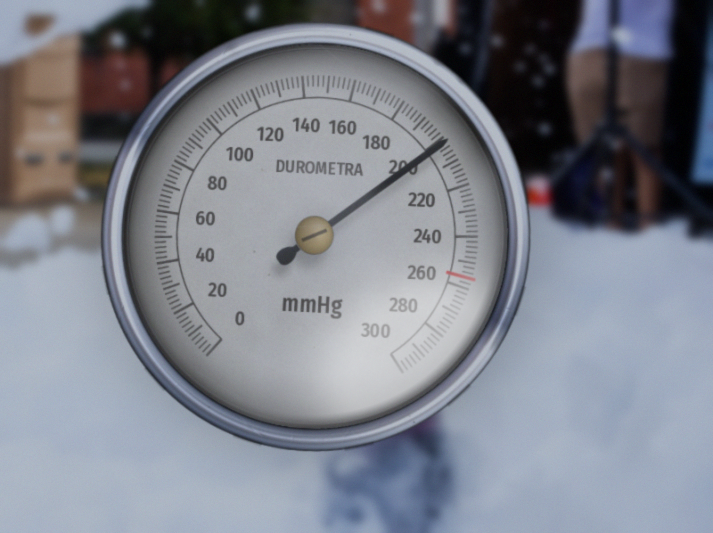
value=202 unit=mmHg
